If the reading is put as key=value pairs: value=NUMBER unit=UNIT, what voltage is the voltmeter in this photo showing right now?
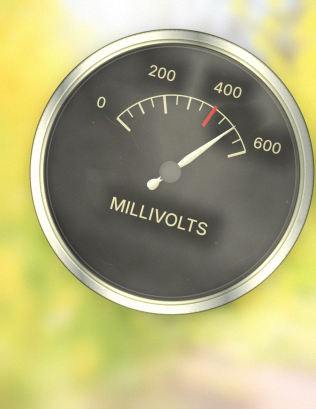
value=500 unit=mV
